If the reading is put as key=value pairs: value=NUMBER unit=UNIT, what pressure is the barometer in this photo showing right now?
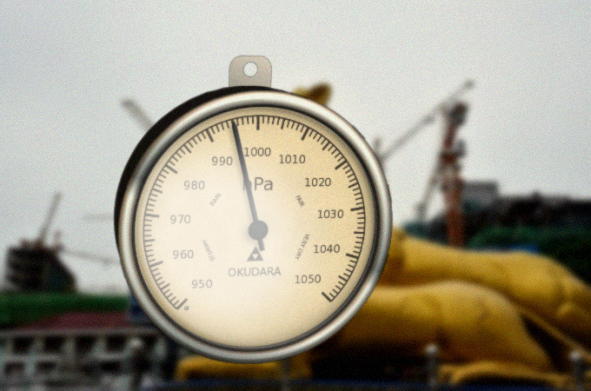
value=995 unit=hPa
